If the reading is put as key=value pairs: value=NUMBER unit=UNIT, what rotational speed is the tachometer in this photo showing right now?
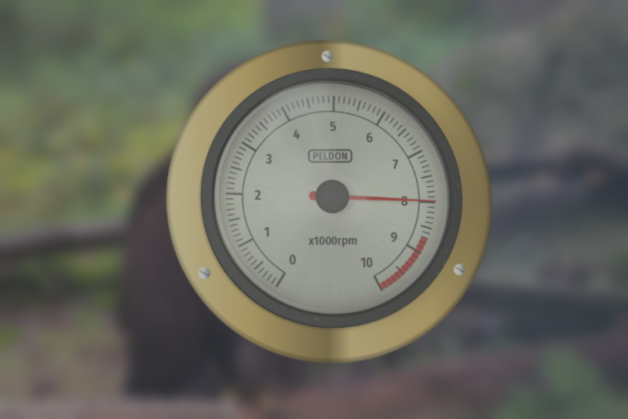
value=8000 unit=rpm
